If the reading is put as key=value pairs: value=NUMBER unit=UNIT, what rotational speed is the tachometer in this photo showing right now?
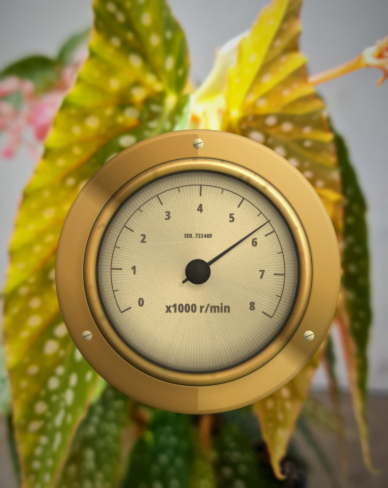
value=5750 unit=rpm
